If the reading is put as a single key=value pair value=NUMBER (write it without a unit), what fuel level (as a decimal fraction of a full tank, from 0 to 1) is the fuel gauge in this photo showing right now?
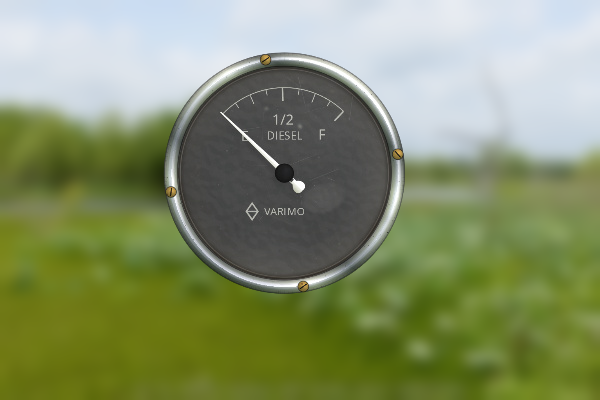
value=0
